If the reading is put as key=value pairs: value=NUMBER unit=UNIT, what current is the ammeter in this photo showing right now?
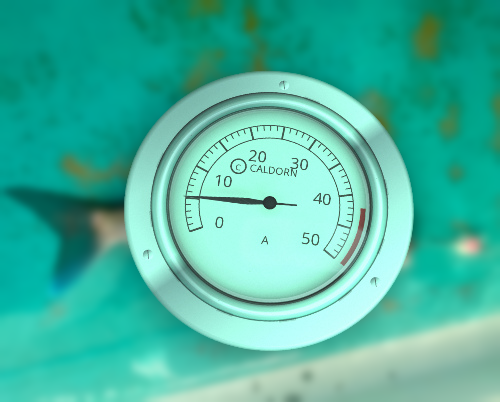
value=5 unit=A
